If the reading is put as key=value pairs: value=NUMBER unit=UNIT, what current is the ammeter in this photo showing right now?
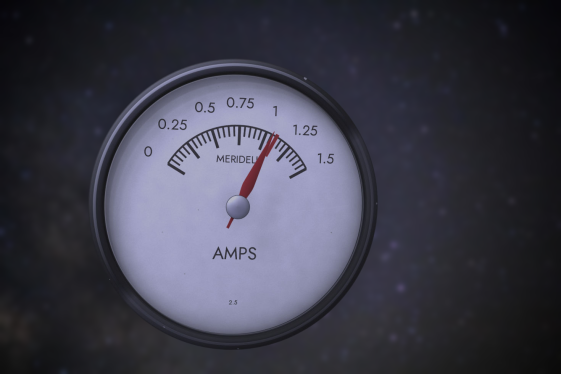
value=1.05 unit=A
